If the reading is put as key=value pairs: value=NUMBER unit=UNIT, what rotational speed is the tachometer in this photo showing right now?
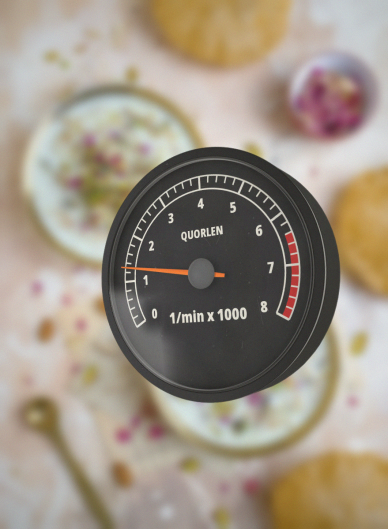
value=1300 unit=rpm
